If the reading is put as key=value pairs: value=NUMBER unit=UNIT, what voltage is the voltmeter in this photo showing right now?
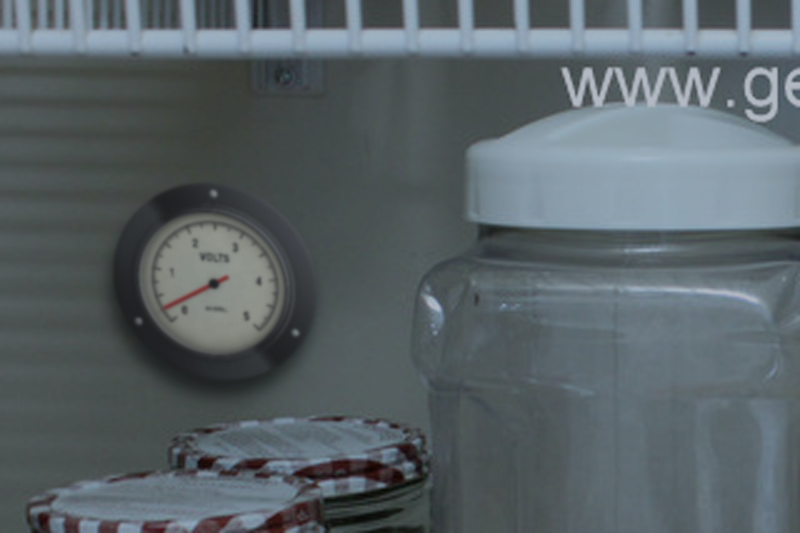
value=0.25 unit=V
